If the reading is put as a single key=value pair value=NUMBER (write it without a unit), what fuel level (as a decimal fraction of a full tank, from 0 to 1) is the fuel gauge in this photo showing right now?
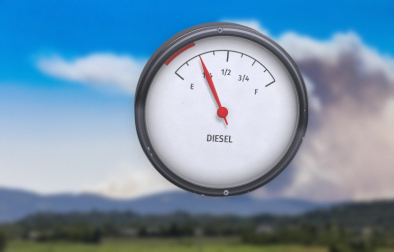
value=0.25
